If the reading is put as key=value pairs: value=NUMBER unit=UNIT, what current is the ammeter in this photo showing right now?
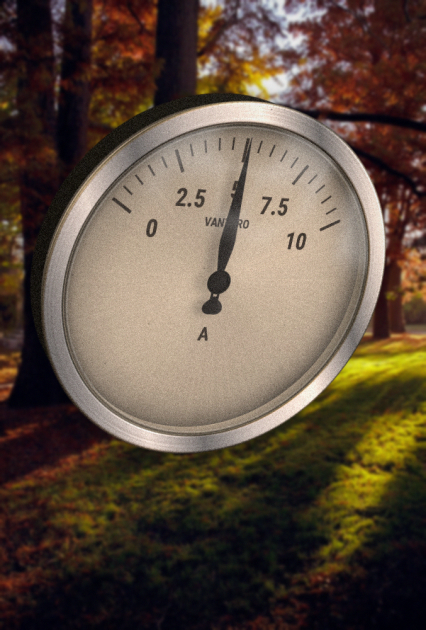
value=5 unit=A
